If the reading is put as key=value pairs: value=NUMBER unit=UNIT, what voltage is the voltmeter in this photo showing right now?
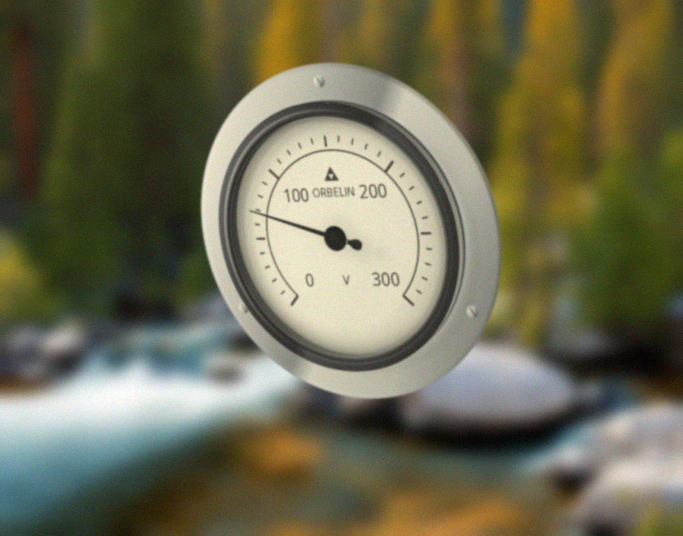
value=70 unit=V
